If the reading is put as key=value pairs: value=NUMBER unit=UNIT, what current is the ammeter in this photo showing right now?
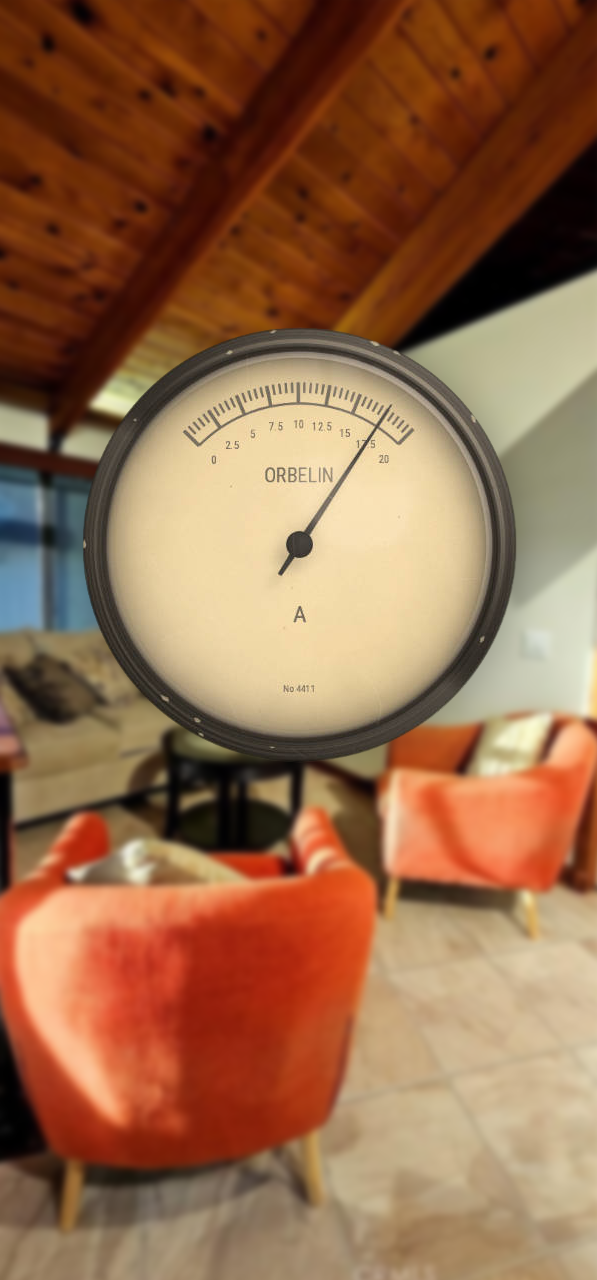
value=17.5 unit=A
